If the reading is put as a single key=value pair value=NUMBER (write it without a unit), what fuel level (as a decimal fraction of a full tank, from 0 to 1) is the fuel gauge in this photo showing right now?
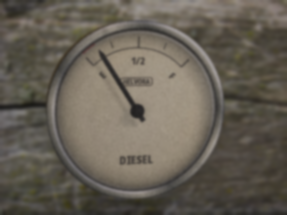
value=0.125
